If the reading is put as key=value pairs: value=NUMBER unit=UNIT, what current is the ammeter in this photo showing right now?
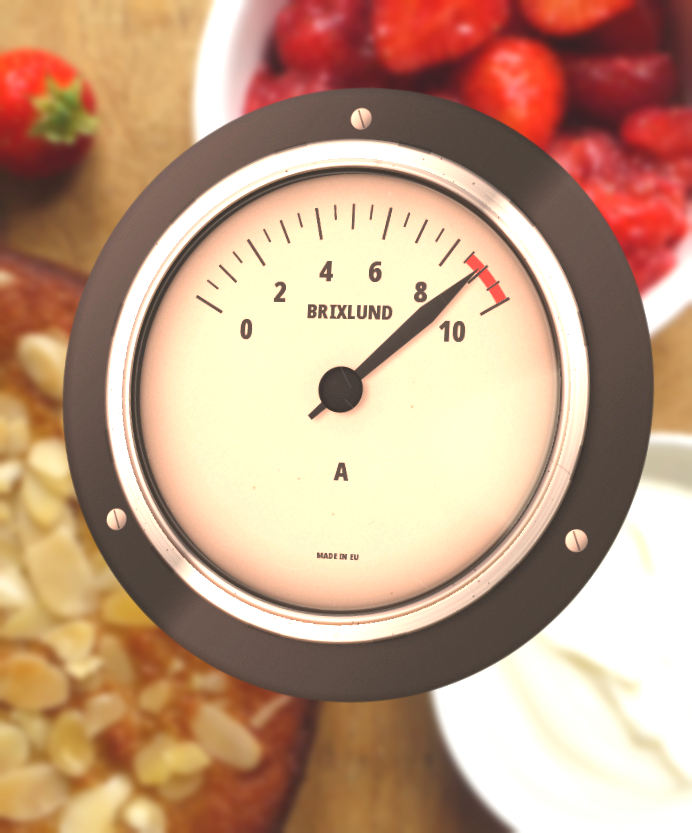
value=9 unit=A
